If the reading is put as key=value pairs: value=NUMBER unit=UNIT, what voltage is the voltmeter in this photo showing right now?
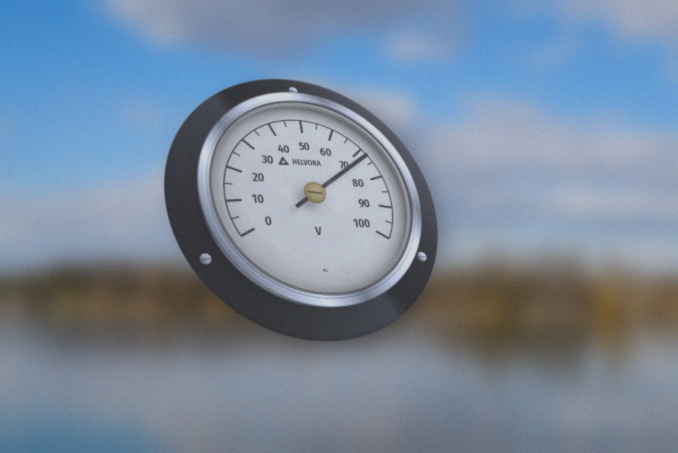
value=72.5 unit=V
